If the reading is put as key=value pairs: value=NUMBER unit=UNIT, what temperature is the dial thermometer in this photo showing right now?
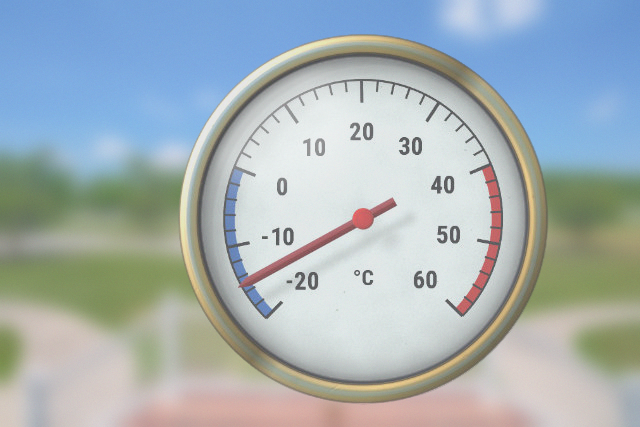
value=-15 unit=°C
